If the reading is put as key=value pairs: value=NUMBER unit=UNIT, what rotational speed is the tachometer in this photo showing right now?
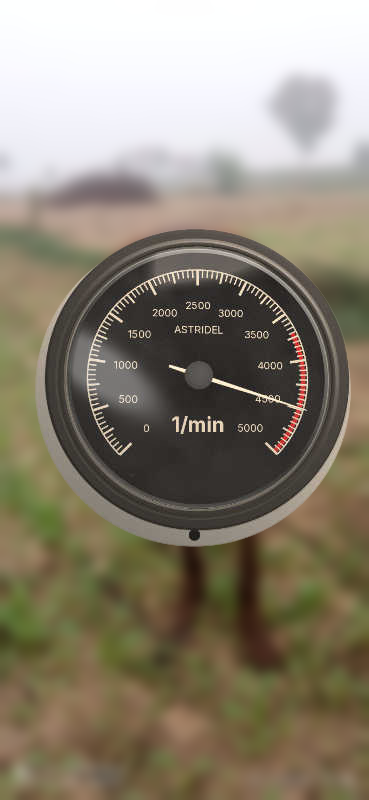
value=4500 unit=rpm
